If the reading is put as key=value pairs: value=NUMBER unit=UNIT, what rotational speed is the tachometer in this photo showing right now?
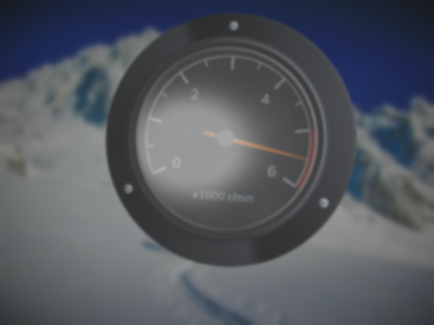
value=5500 unit=rpm
